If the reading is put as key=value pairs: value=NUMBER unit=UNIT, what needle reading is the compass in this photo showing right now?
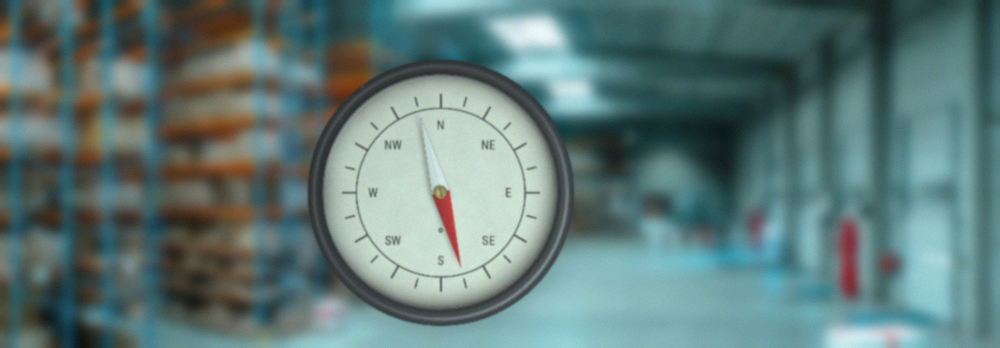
value=165 unit=°
